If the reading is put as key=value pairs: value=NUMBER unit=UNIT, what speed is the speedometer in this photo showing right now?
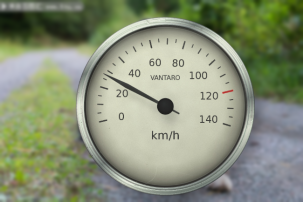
value=27.5 unit=km/h
